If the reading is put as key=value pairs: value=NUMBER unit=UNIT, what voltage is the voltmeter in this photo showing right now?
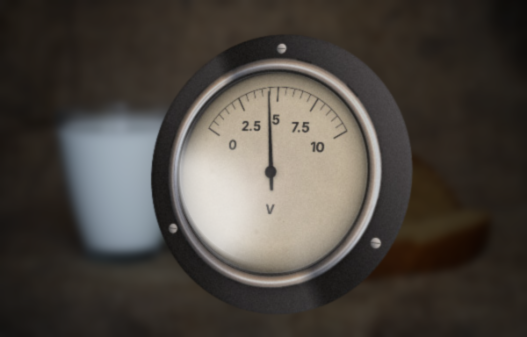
value=4.5 unit=V
